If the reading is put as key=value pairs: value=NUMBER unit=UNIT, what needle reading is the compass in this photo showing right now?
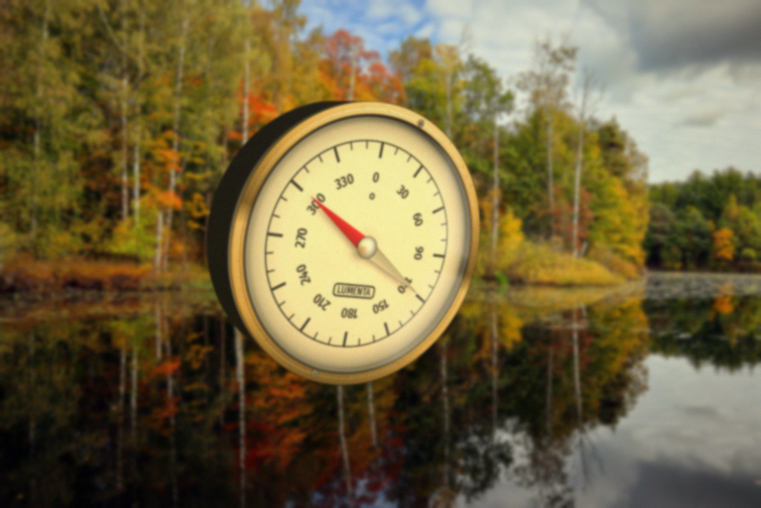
value=300 unit=°
